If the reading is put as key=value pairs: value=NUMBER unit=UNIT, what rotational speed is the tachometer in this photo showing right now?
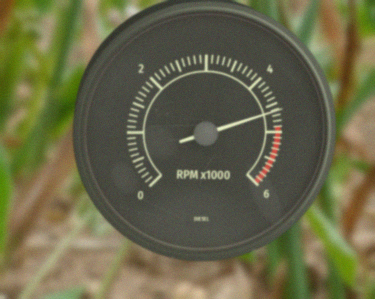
value=4600 unit=rpm
